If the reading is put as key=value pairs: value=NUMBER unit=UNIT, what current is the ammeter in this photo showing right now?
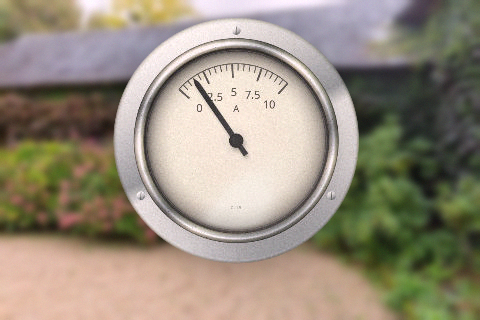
value=1.5 unit=A
